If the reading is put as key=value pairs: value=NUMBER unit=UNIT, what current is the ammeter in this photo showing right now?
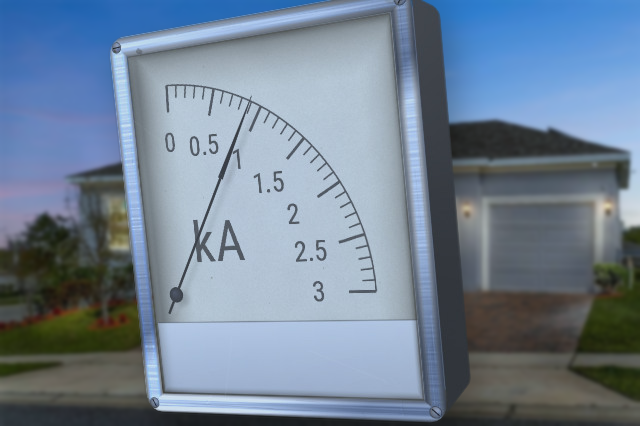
value=0.9 unit=kA
